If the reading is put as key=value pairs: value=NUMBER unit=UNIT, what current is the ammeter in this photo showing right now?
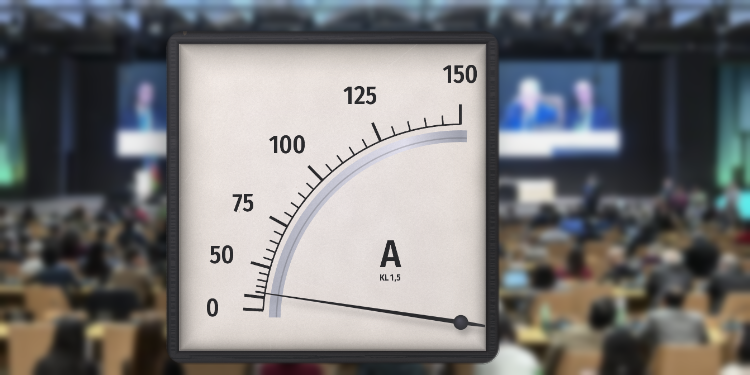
value=30 unit=A
